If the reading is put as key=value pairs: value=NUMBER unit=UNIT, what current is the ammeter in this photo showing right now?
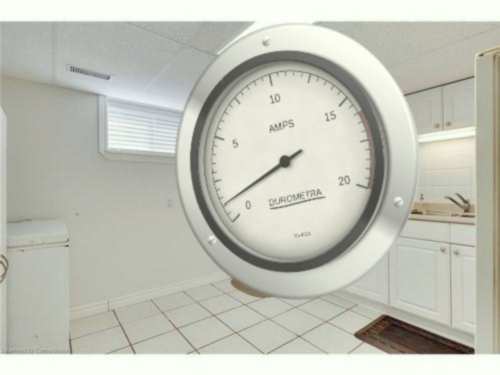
value=1 unit=A
